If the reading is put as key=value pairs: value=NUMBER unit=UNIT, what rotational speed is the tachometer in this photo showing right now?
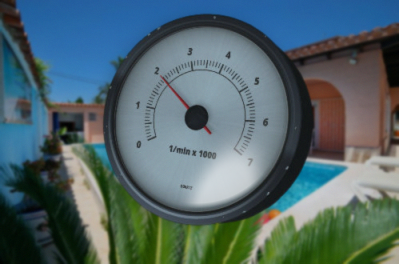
value=2000 unit=rpm
